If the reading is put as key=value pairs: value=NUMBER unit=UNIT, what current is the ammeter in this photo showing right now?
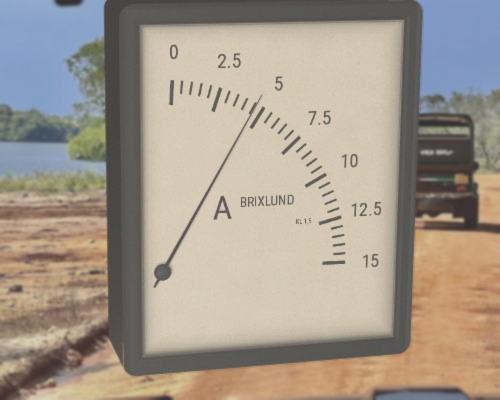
value=4.5 unit=A
